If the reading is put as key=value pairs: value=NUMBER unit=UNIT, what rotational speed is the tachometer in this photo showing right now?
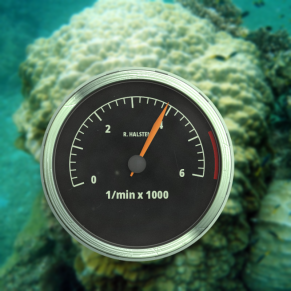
value=3900 unit=rpm
